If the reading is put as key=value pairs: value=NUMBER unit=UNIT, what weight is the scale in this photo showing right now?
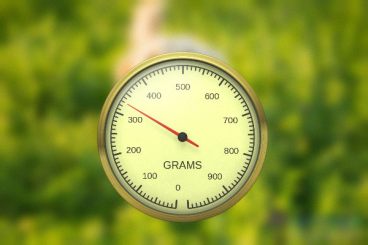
value=330 unit=g
